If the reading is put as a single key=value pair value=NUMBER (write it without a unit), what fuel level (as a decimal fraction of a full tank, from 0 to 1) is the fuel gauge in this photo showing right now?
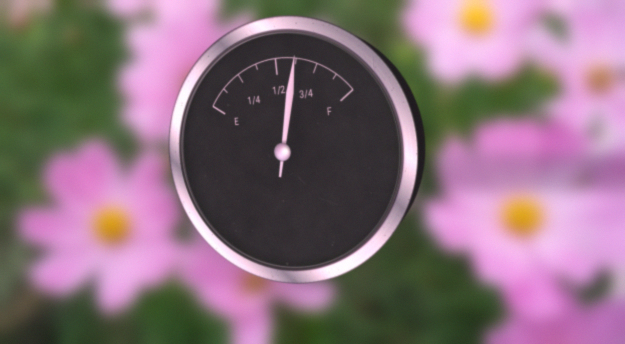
value=0.625
